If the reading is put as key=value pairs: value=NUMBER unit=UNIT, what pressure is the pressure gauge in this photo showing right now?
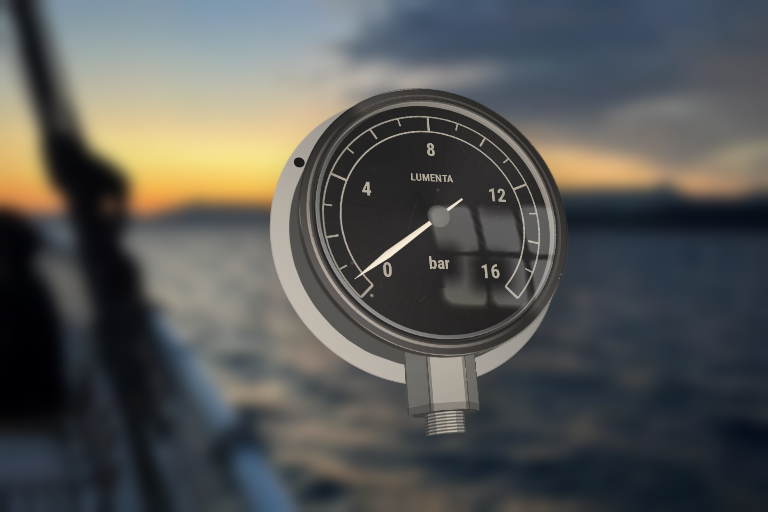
value=0.5 unit=bar
